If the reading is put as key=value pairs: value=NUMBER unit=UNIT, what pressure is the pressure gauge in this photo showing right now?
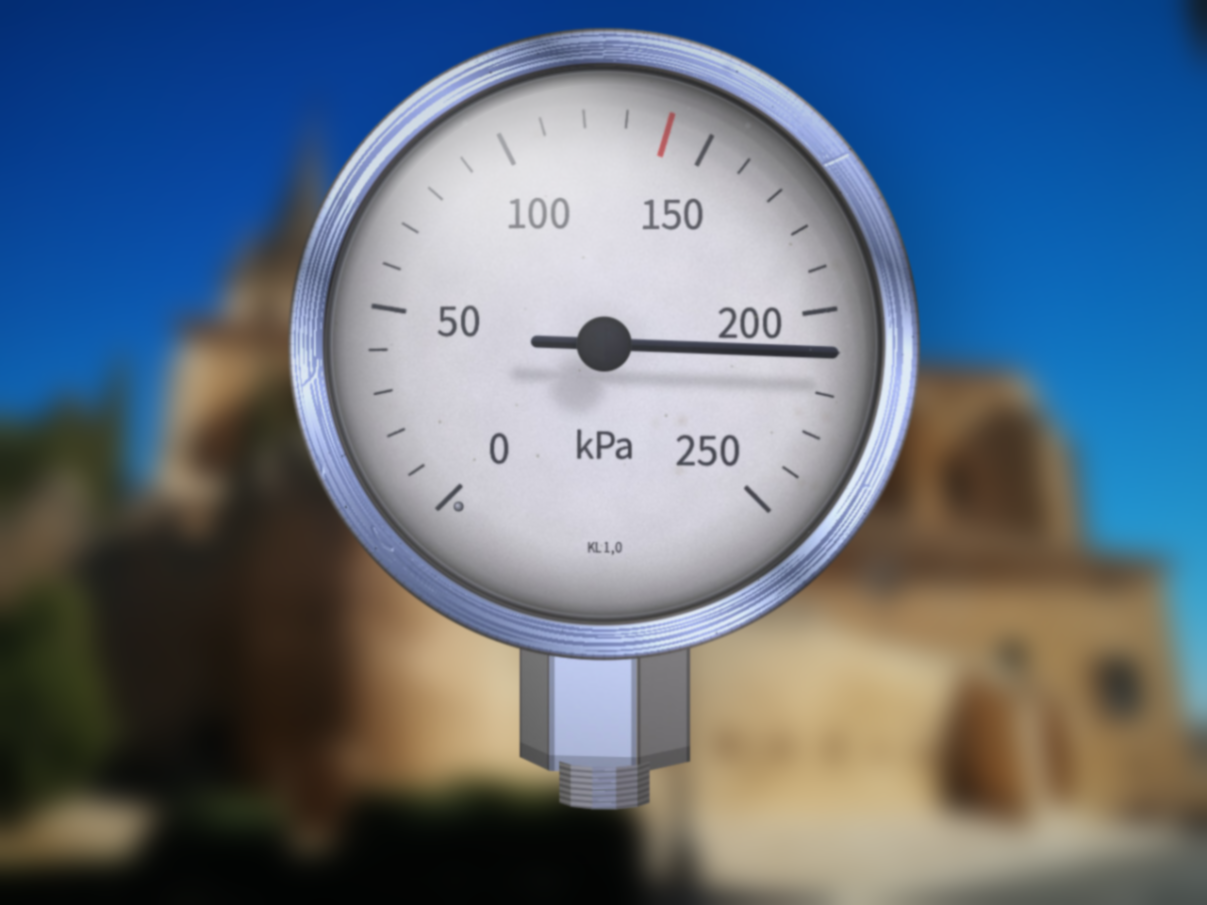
value=210 unit=kPa
